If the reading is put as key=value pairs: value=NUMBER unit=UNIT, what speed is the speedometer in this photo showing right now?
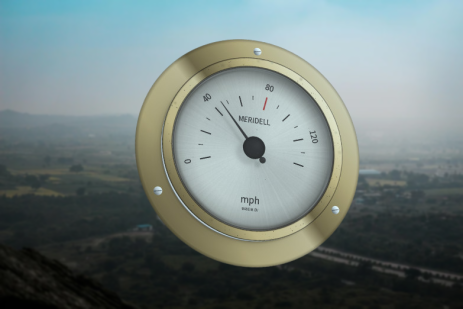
value=45 unit=mph
